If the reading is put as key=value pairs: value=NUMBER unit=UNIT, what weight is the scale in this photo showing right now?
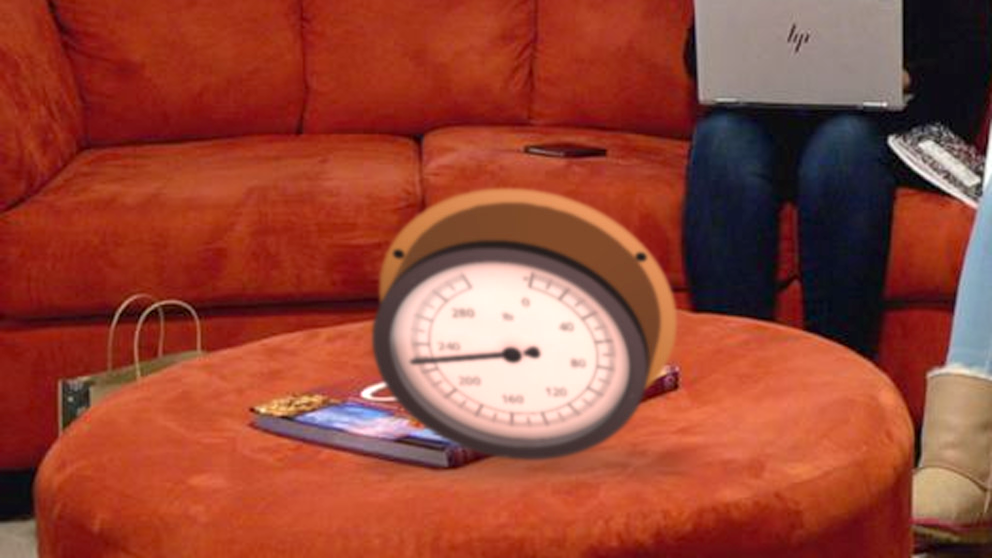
value=230 unit=lb
